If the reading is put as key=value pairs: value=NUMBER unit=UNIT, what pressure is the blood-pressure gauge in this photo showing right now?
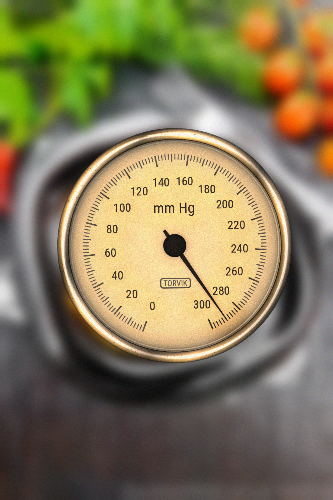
value=290 unit=mmHg
